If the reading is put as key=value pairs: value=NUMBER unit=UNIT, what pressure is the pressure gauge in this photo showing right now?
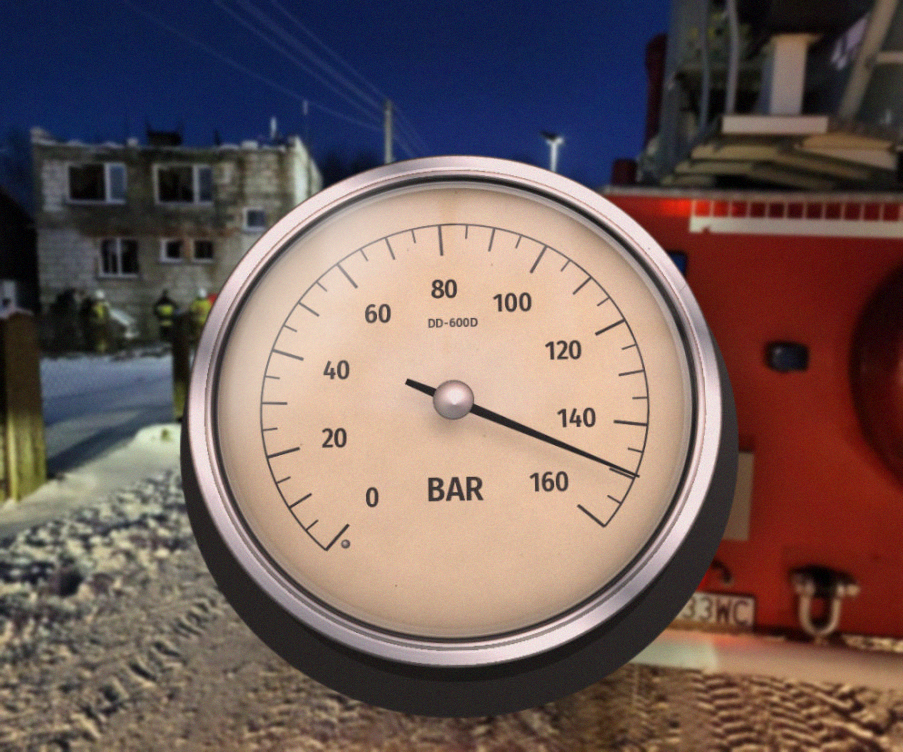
value=150 unit=bar
